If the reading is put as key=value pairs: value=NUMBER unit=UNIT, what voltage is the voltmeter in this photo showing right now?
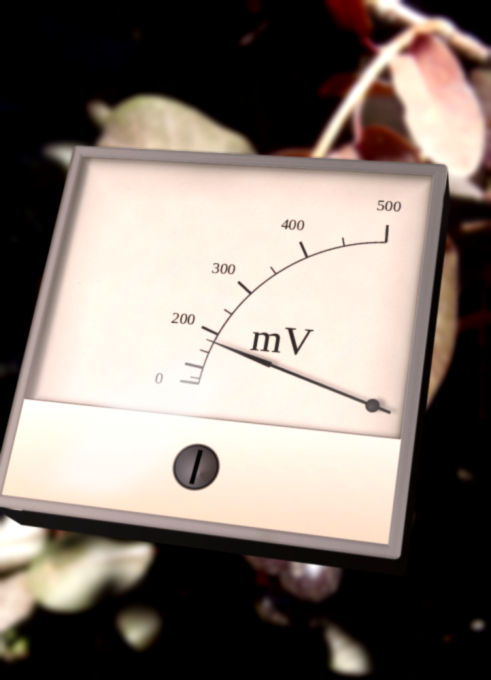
value=175 unit=mV
